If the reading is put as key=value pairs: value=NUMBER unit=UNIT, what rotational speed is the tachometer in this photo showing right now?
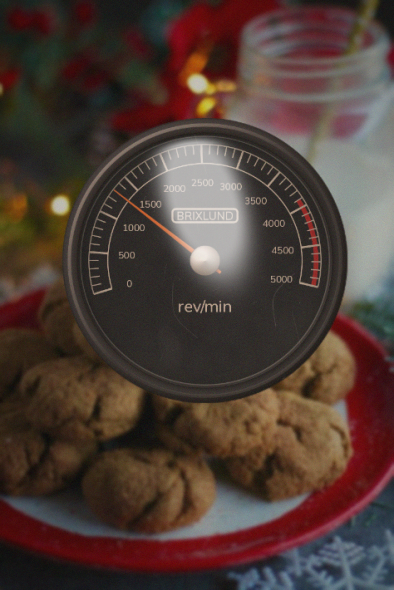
value=1300 unit=rpm
